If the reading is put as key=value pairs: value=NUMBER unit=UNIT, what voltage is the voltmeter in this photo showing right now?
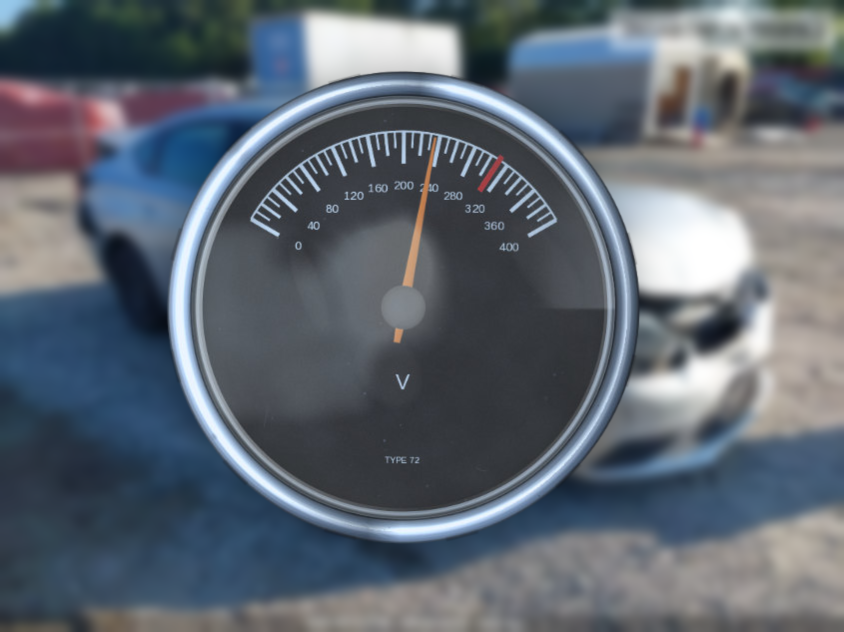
value=235 unit=V
